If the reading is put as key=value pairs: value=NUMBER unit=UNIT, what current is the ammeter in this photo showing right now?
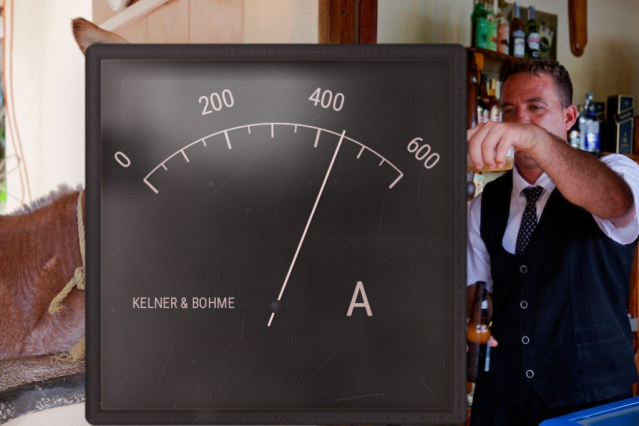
value=450 unit=A
